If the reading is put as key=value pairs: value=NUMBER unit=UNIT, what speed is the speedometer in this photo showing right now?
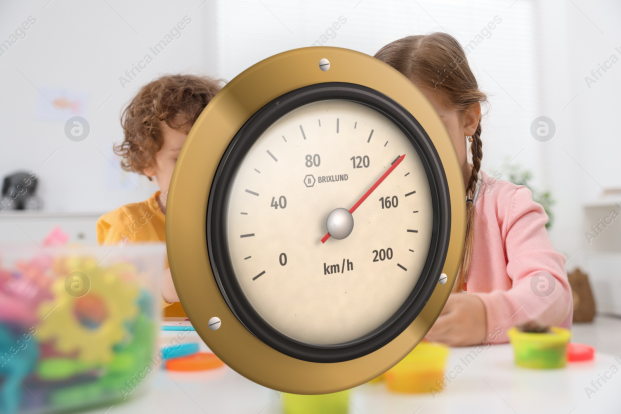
value=140 unit=km/h
